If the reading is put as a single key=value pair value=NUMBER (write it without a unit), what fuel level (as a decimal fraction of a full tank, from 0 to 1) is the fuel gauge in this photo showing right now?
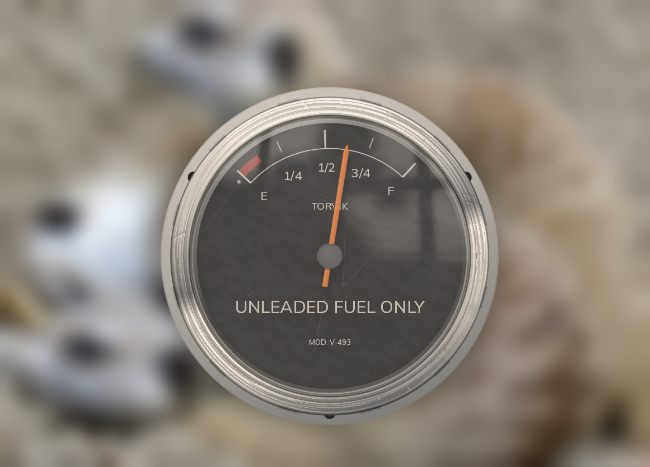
value=0.625
